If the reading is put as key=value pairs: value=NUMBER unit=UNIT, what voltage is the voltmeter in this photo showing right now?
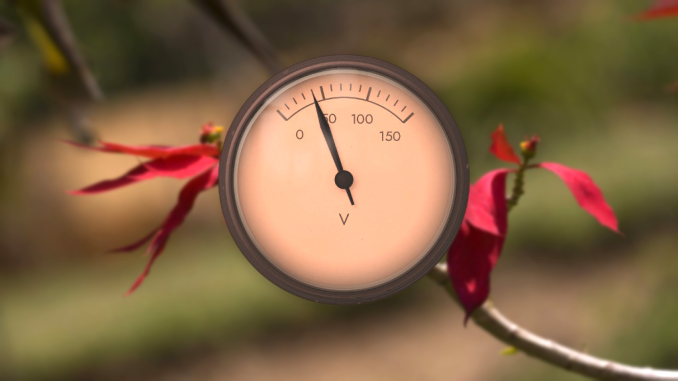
value=40 unit=V
